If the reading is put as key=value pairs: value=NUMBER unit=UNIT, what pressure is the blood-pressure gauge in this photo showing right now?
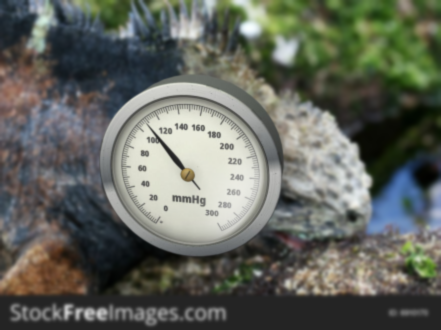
value=110 unit=mmHg
